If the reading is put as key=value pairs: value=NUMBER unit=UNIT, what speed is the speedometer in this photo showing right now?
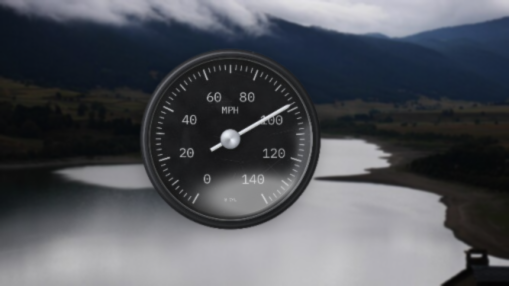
value=98 unit=mph
